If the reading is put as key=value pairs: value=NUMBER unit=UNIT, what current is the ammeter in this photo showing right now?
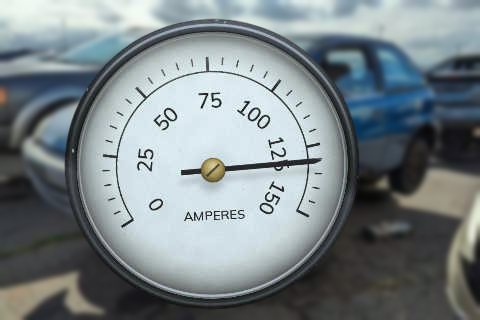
value=130 unit=A
